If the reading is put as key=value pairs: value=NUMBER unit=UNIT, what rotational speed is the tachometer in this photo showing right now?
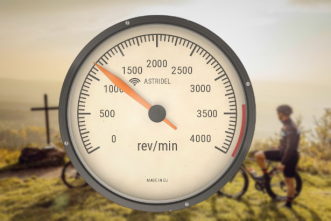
value=1150 unit=rpm
